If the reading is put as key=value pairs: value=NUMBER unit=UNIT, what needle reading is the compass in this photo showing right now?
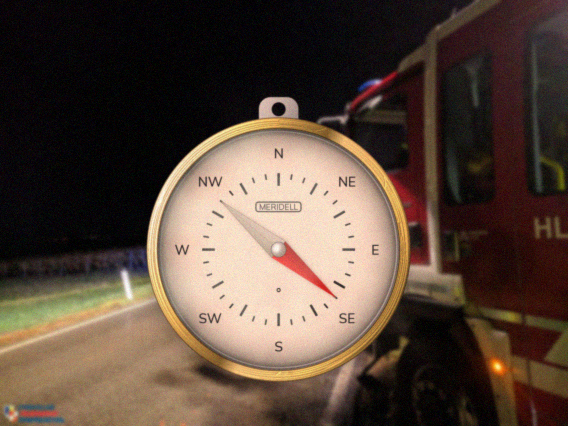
value=130 unit=°
